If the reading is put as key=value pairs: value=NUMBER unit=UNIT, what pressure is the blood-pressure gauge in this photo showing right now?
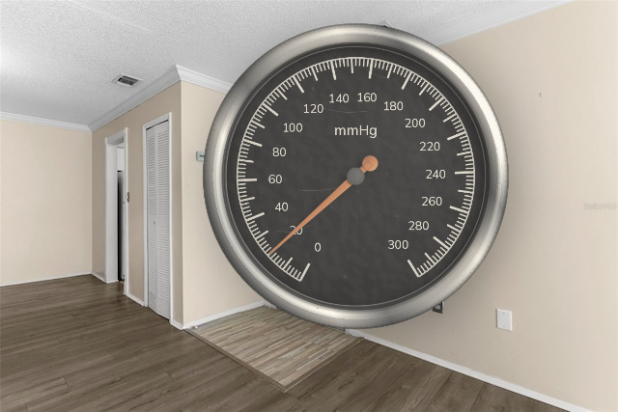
value=20 unit=mmHg
